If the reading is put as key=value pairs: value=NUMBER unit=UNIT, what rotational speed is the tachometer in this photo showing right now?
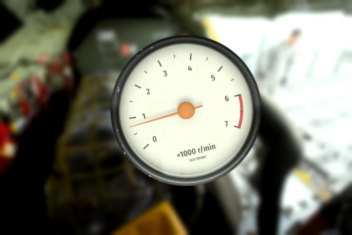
value=750 unit=rpm
